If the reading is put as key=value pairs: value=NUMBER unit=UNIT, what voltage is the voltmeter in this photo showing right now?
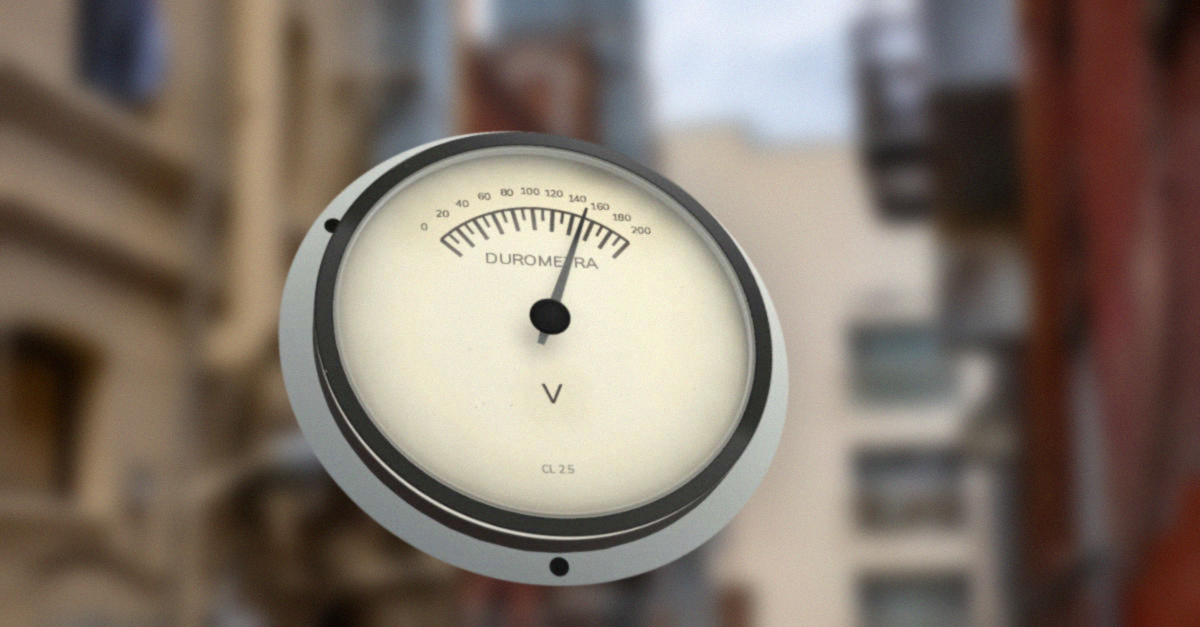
value=150 unit=V
